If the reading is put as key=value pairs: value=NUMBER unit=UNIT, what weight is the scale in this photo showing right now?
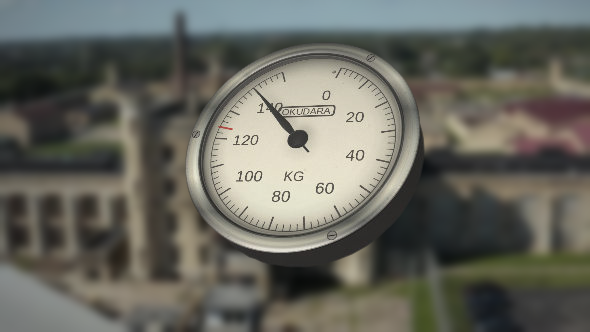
value=140 unit=kg
